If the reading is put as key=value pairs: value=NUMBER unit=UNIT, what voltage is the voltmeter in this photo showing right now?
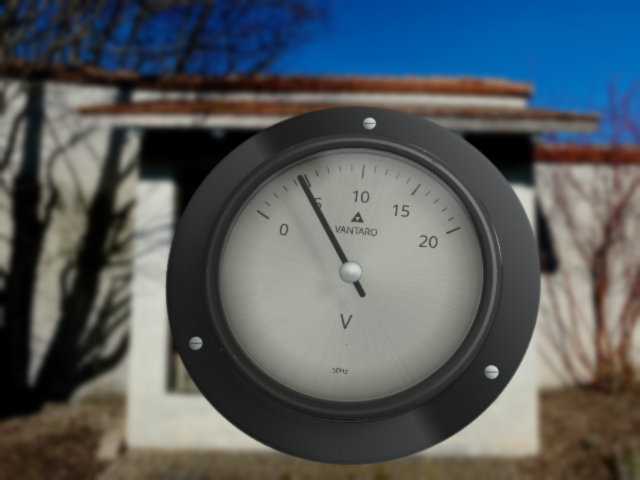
value=4.5 unit=V
